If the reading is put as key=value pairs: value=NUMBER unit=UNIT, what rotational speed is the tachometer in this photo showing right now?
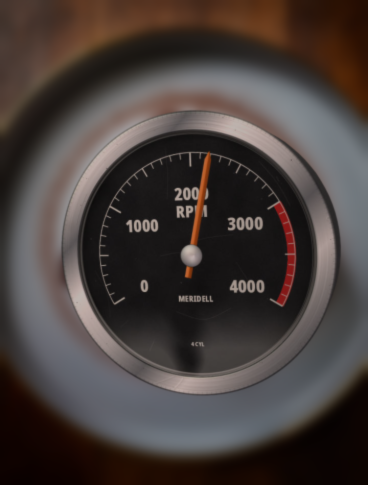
value=2200 unit=rpm
